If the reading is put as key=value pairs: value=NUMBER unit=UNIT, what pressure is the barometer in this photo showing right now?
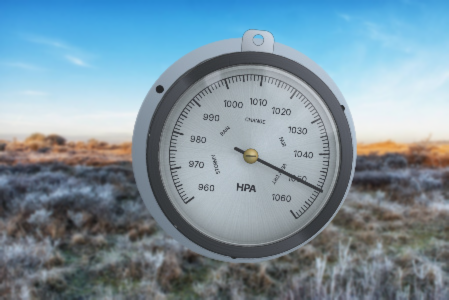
value=1050 unit=hPa
